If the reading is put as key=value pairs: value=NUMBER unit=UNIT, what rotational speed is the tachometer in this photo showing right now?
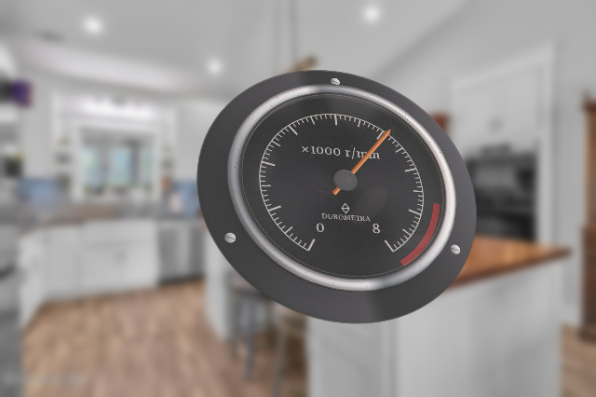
value=5100 unit=rpm
